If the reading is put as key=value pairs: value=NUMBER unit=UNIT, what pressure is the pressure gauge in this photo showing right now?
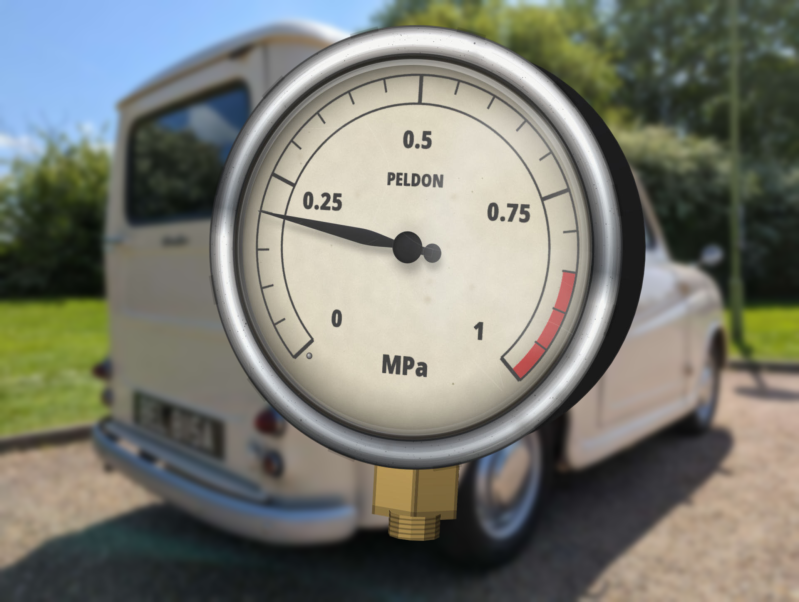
value=0.2 unit=MPa
